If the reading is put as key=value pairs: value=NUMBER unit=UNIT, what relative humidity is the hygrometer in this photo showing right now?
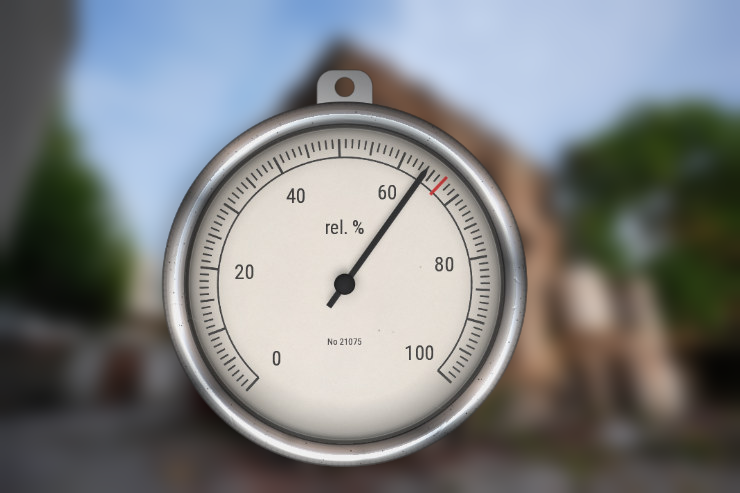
value=64 unit=%
